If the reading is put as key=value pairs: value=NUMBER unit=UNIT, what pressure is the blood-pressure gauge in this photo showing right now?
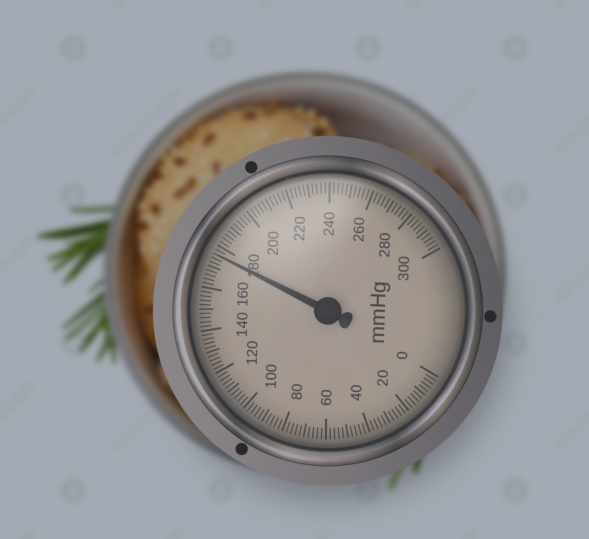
value=176 unit=mmHg
